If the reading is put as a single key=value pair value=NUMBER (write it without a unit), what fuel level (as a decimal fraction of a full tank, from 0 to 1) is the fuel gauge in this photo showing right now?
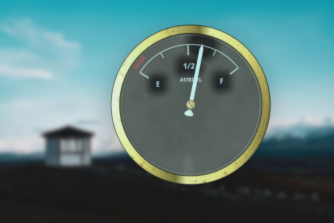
value=0.625
